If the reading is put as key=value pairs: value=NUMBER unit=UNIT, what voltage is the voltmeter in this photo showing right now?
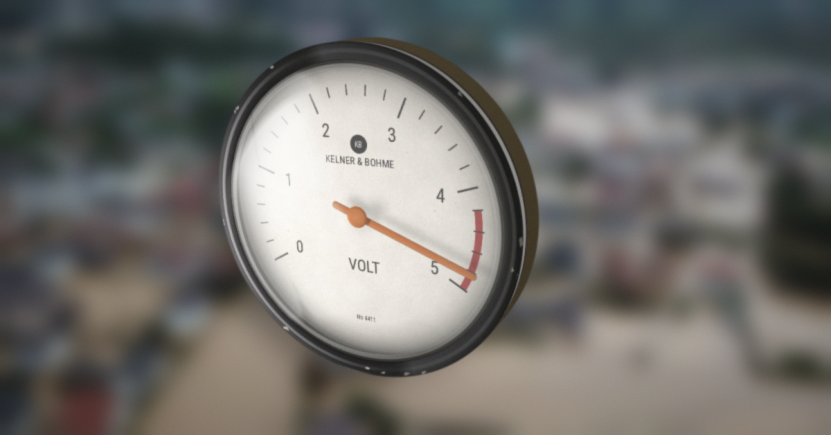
value=4.8 unit=V
